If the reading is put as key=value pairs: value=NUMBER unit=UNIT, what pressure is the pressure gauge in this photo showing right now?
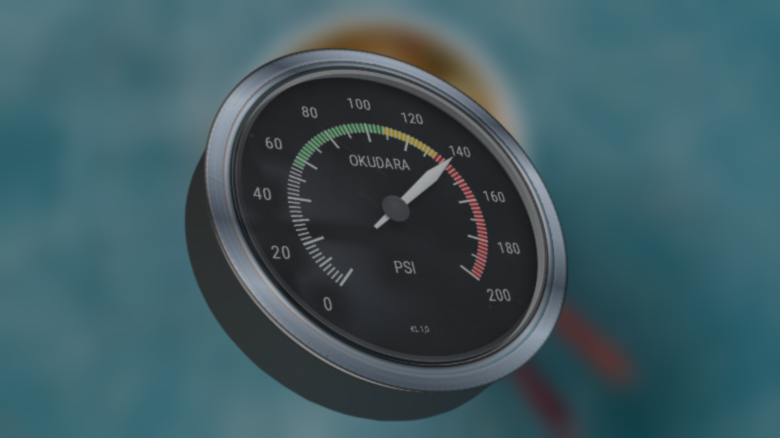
value=140 unit=psi
